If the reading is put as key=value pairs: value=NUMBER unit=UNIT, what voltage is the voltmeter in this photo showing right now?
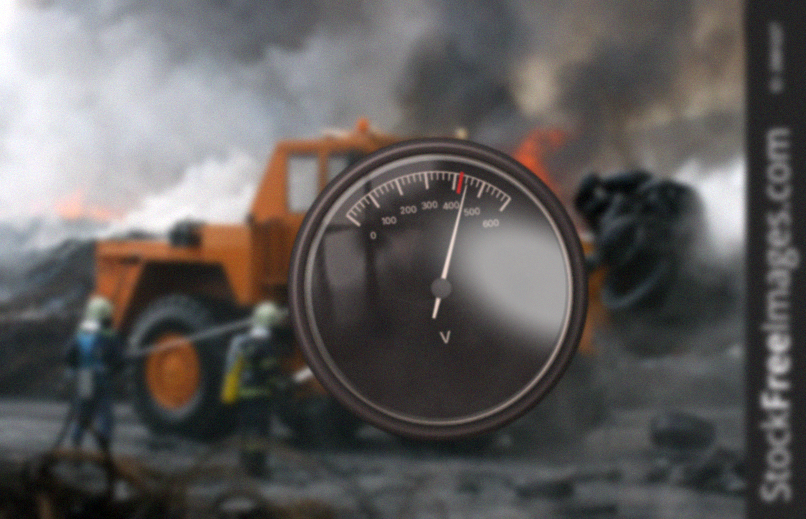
value=440 unit=V
